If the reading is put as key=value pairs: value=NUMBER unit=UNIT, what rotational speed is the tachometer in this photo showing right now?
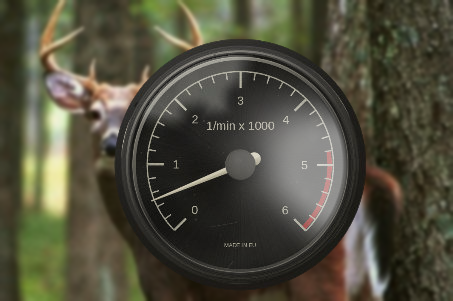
value=500 unit=rpm
